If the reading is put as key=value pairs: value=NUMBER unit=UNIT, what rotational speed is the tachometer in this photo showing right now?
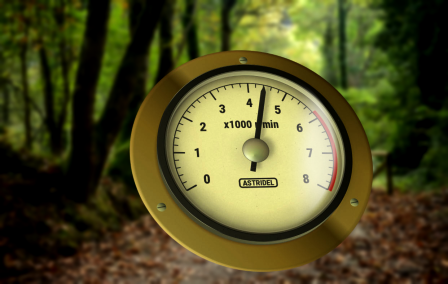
value=4400 unit=rpm
